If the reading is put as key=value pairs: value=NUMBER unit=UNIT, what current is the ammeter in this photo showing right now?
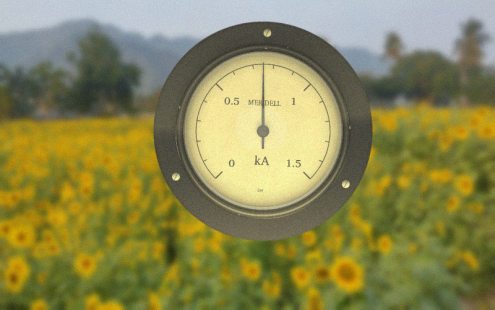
value=0.75 unit=kA
